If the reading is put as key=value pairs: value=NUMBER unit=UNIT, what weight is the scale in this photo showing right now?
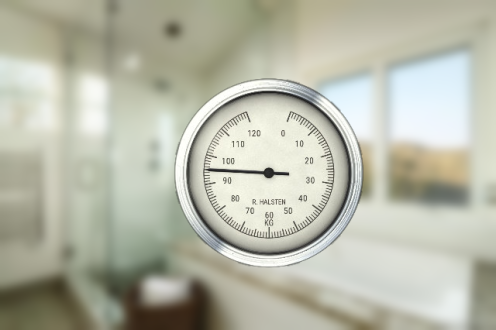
value=95 unit=kg
